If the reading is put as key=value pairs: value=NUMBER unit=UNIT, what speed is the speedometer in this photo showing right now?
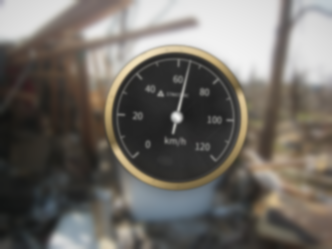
value=65 unit=km/h
